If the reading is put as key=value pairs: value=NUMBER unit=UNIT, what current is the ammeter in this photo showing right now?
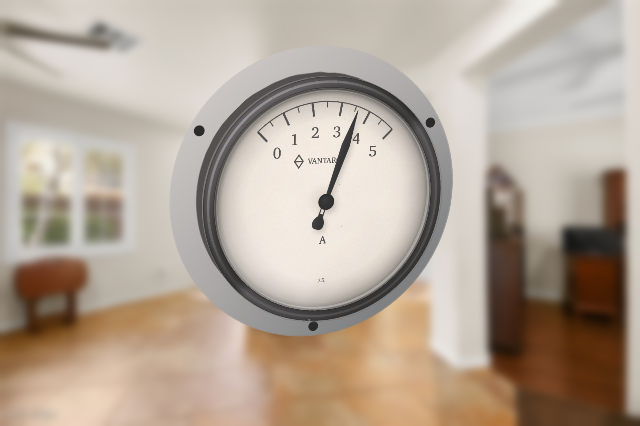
value=3.5 unit=A
